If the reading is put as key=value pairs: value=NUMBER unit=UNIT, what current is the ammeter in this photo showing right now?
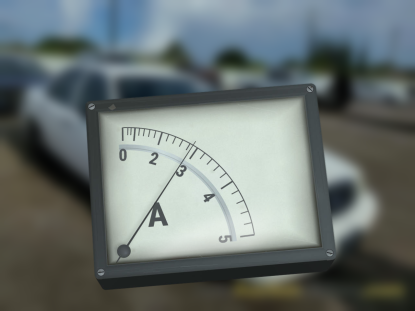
value=2.9 unit=A
